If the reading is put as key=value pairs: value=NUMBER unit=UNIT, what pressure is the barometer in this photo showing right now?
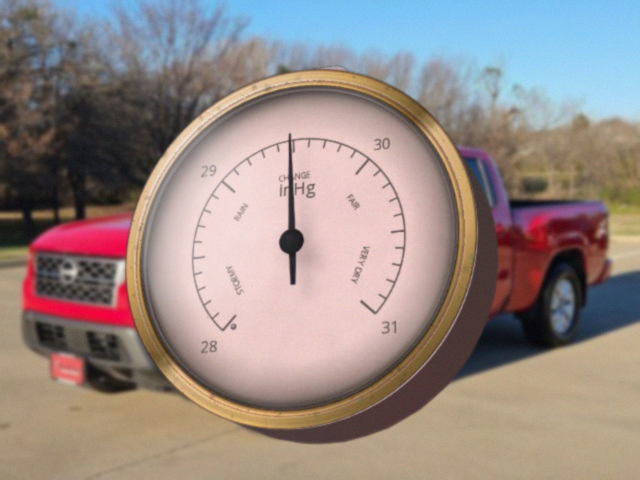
value=29.5 unit=inHg
